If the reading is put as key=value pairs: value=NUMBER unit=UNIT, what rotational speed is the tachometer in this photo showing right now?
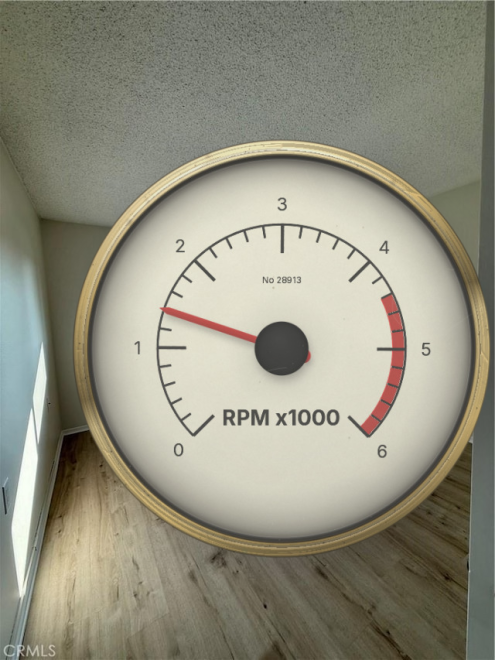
value=1400 unit=rpm
